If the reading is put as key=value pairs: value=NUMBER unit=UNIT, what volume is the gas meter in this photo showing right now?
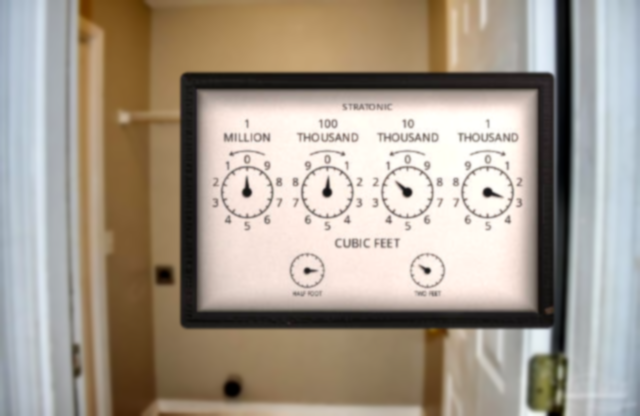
value=1300 unit=ft³
